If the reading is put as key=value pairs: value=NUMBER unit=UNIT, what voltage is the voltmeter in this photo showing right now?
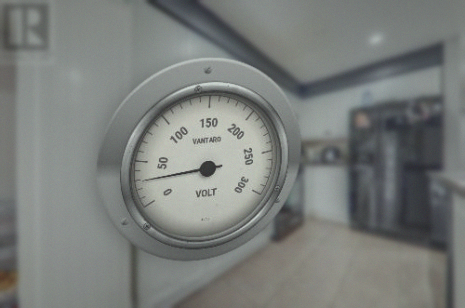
value=30 unit=V
